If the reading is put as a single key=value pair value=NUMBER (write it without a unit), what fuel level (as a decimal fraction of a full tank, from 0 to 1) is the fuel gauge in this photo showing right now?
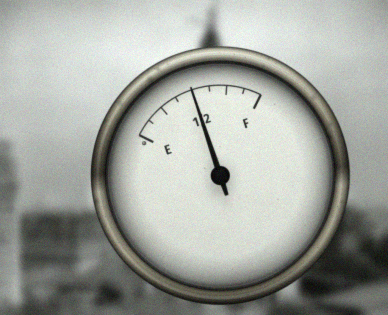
value=0.5
